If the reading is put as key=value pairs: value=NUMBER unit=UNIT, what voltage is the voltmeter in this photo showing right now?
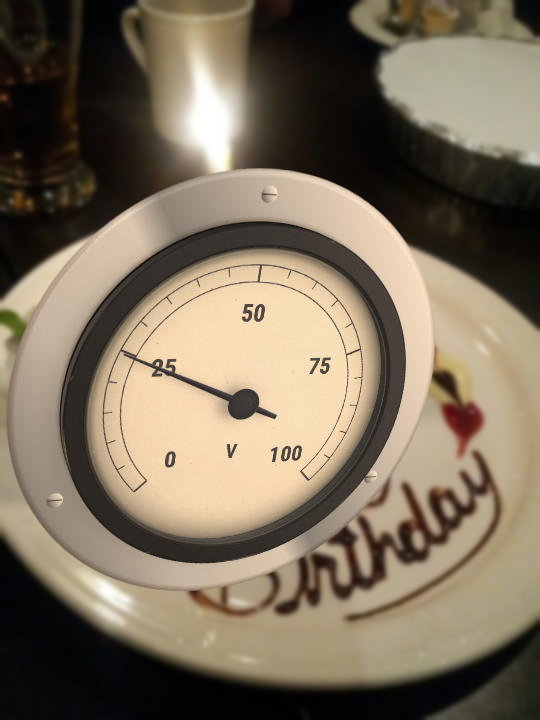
value=25 unit=V
